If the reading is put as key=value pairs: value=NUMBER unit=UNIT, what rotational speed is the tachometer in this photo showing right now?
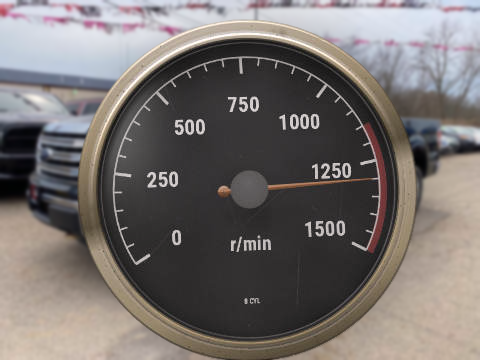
value=1300 unit=rpm
